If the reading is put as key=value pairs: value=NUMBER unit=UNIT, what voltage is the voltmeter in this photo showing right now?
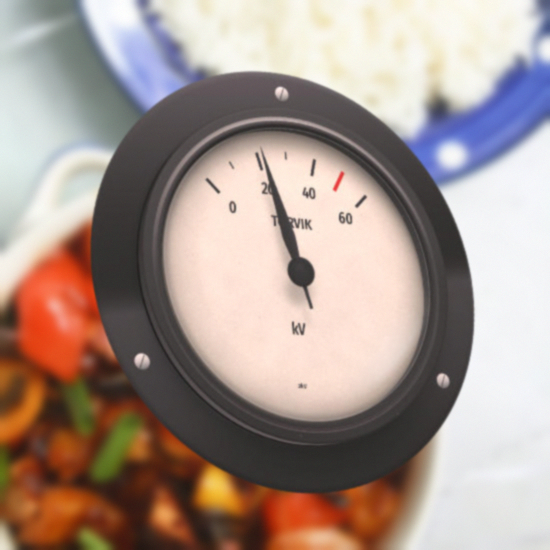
value=20 unit=kV
